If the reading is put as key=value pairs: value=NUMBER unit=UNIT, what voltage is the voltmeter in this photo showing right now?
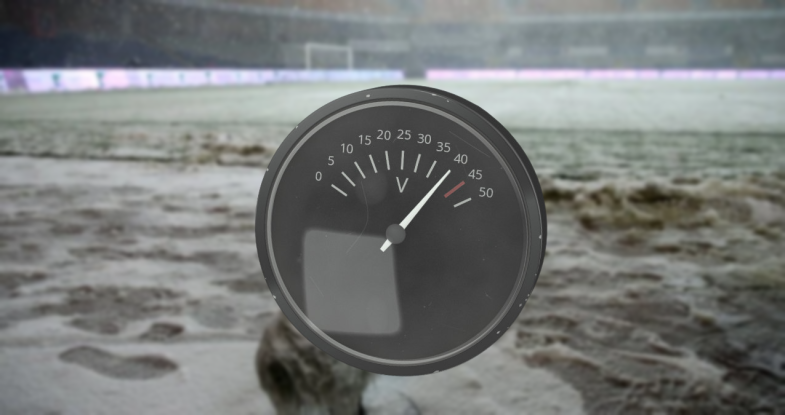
value=40 unit=V
